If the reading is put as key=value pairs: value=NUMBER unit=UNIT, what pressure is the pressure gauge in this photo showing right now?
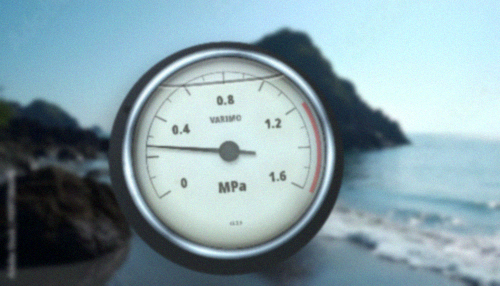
value=0.25 unit=MPa
